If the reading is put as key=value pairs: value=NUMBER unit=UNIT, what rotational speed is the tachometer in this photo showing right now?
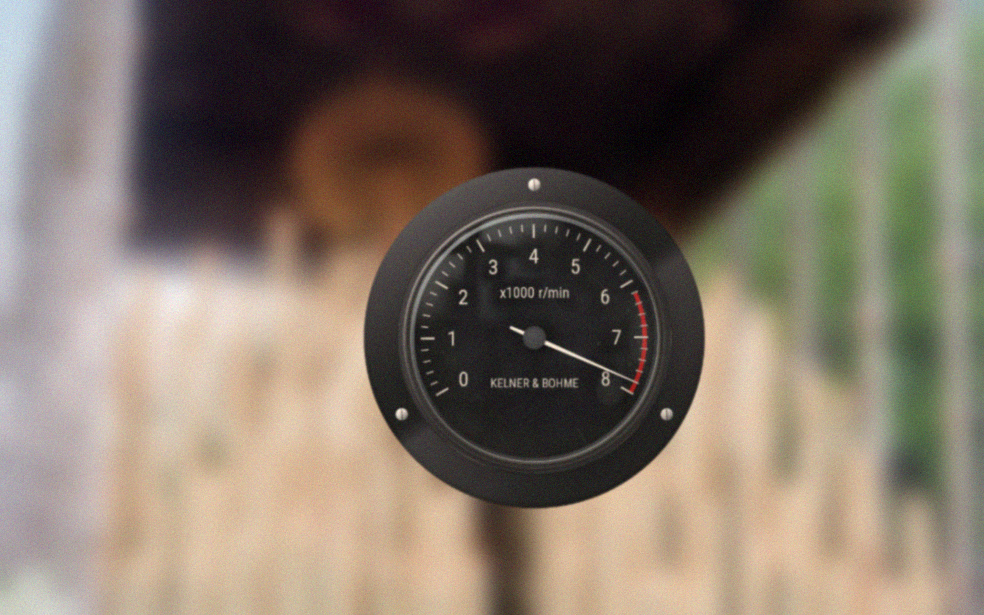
value=7800 unit=rpm
